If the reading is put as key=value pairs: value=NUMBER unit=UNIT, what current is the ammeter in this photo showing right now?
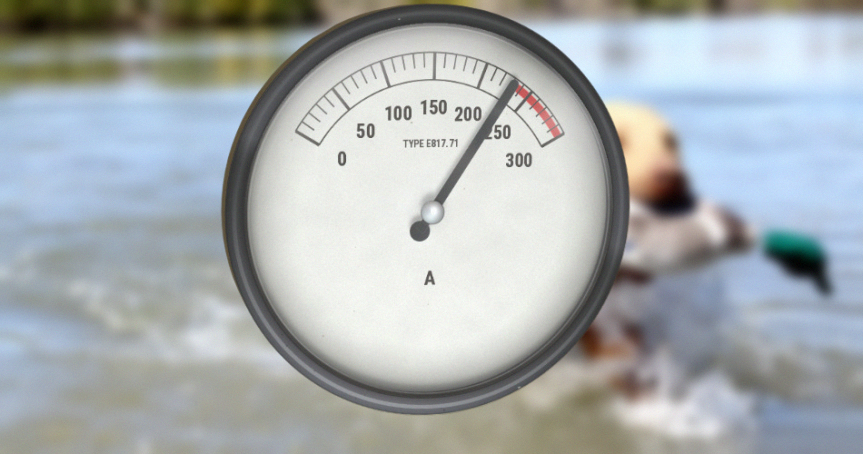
value=230 unit=A
